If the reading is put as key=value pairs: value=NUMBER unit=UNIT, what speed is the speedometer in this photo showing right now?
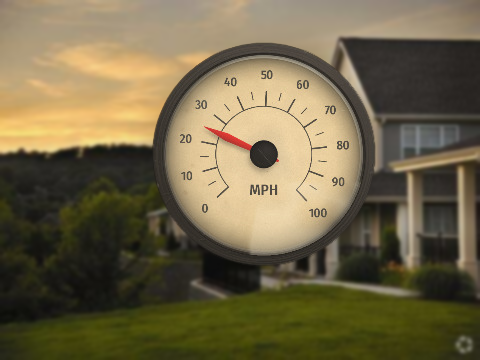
value=25 unit=mph
